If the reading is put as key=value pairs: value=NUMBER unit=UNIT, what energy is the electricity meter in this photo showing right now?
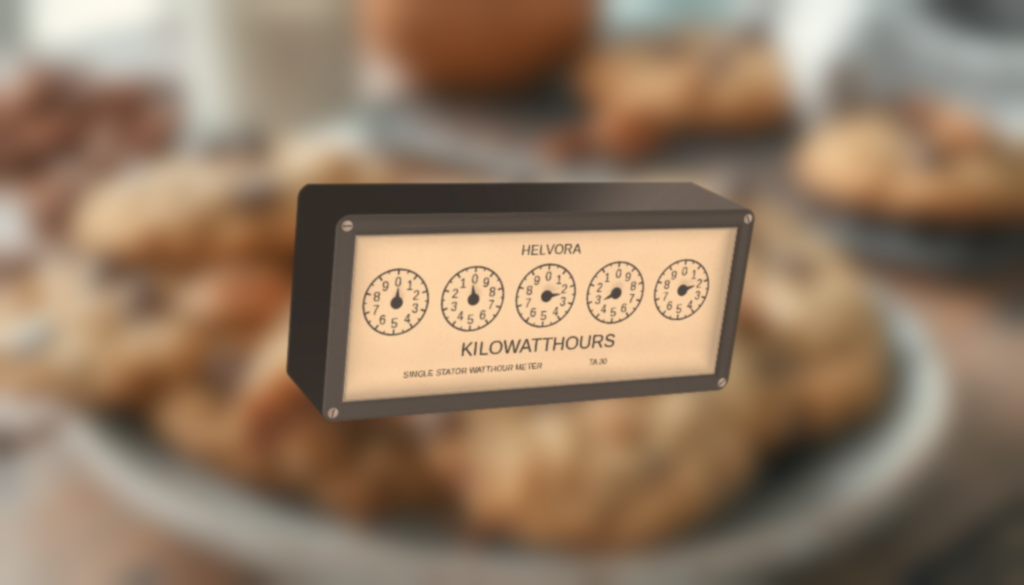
value=232 unit=kWh
